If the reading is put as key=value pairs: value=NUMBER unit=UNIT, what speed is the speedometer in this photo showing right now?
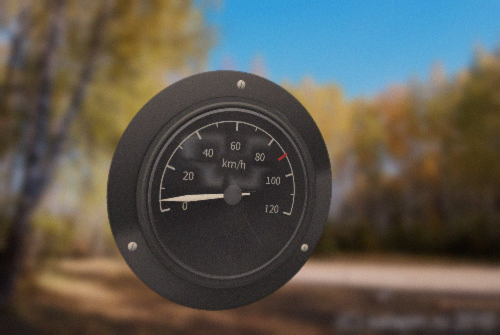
value=5 unit=km/h
